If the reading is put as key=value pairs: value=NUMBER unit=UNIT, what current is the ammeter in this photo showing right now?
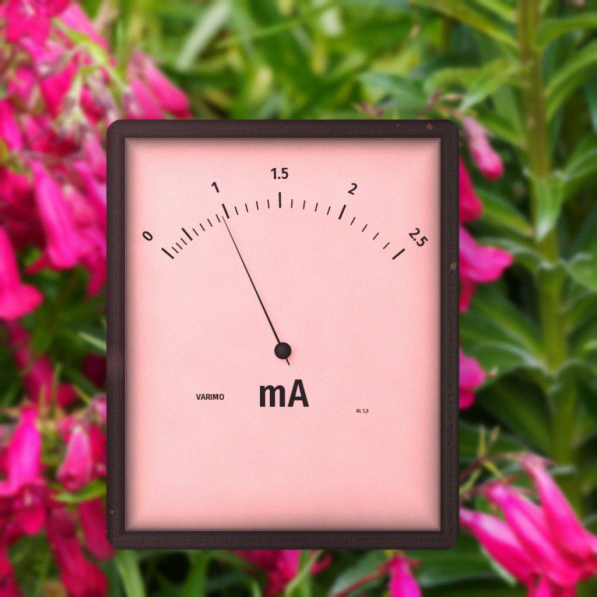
value=0.95 unit=mA
